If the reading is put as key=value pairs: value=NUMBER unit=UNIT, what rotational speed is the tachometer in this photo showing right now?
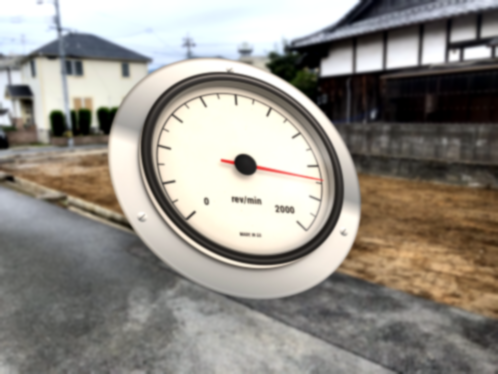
value=1700 unit=rpm
